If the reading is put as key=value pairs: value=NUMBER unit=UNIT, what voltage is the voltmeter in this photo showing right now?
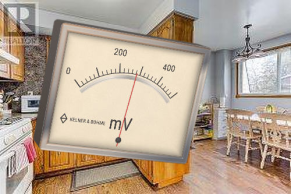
value=280 unit=mV
